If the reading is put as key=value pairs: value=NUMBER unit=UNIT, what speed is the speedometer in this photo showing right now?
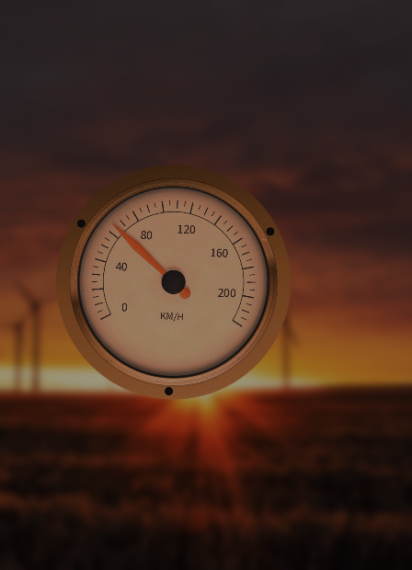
value=65 unit=km/h
